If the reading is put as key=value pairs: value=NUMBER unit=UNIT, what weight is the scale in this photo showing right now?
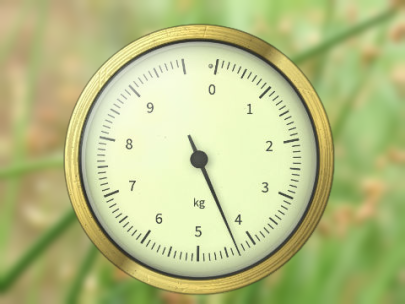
value=4.3 unit=kg
